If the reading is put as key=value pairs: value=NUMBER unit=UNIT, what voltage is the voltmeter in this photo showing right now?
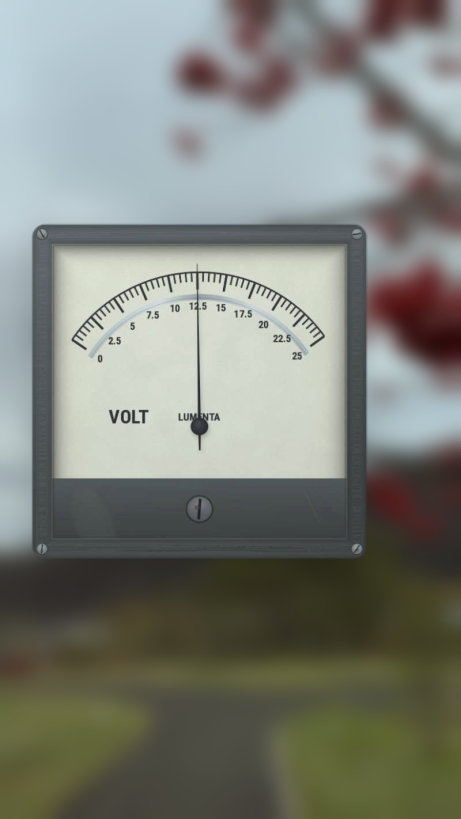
value=12.5 unit=V
